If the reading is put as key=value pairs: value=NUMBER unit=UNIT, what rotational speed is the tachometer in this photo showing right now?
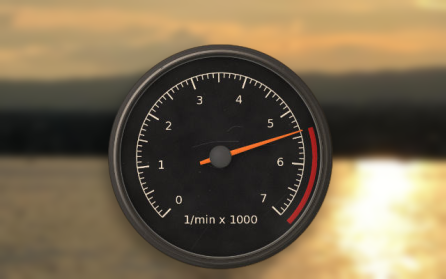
value=5400 unit=rpm
